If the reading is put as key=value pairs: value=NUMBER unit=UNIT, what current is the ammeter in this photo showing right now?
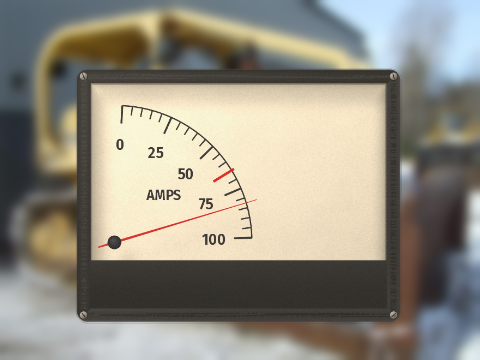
value=82.5 unit=A
